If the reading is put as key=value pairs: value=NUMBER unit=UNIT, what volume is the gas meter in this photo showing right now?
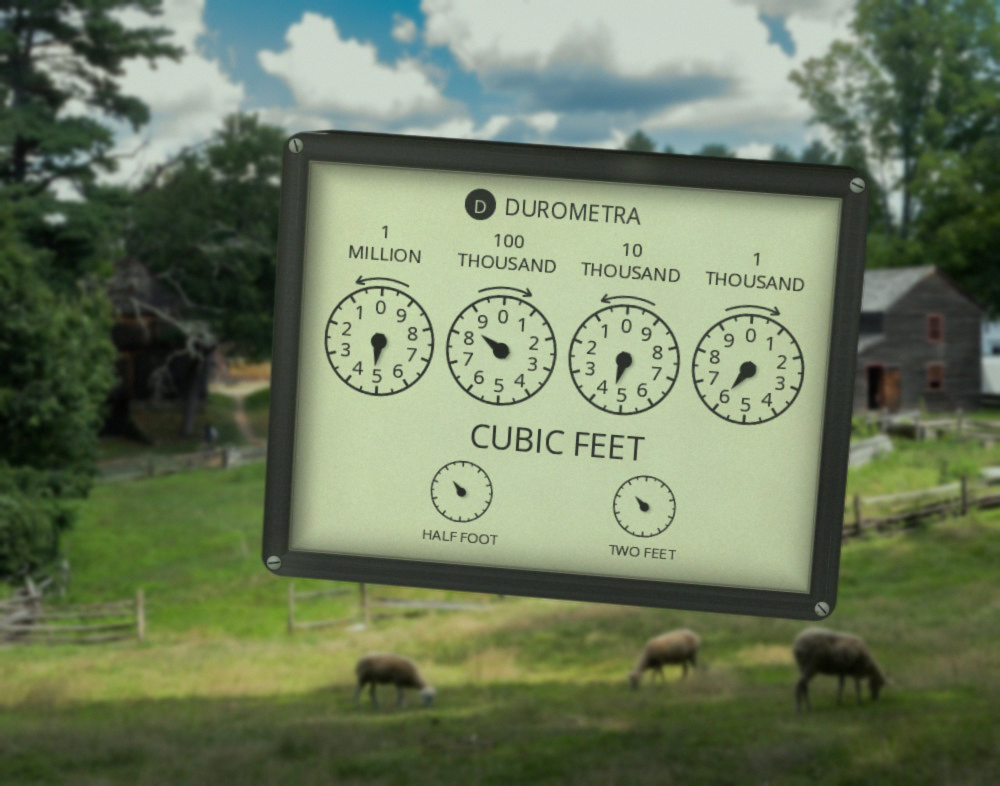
value=484600 unit=ft³
